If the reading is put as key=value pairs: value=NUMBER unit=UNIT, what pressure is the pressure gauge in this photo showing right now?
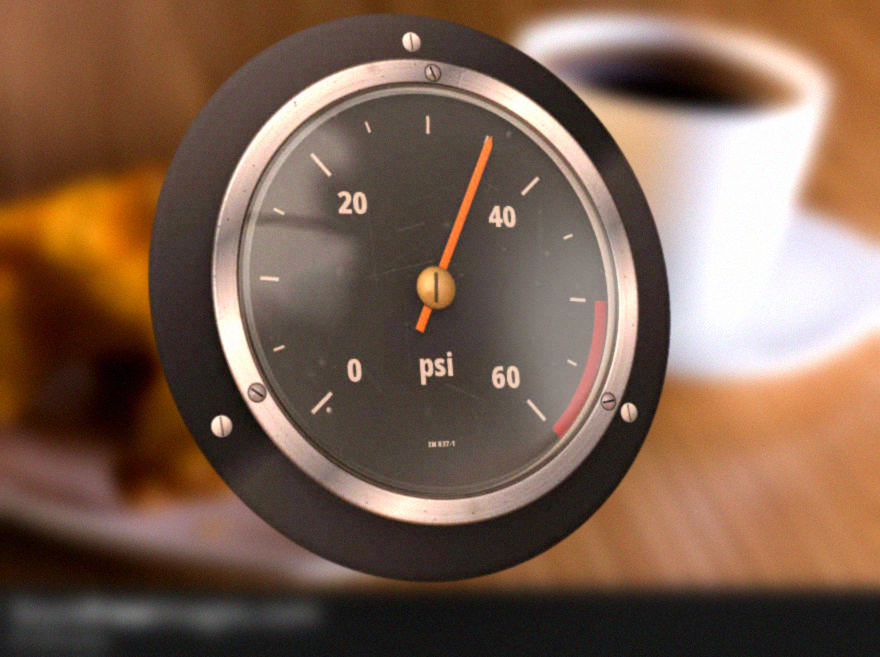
value=35 unit=psi
